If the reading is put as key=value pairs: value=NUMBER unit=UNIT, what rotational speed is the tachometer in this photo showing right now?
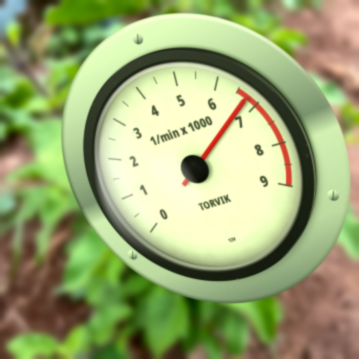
value=6750 unit=rpm
